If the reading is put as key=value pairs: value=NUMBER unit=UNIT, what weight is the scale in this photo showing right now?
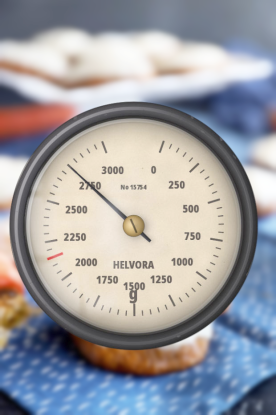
value=2750 unit=g
